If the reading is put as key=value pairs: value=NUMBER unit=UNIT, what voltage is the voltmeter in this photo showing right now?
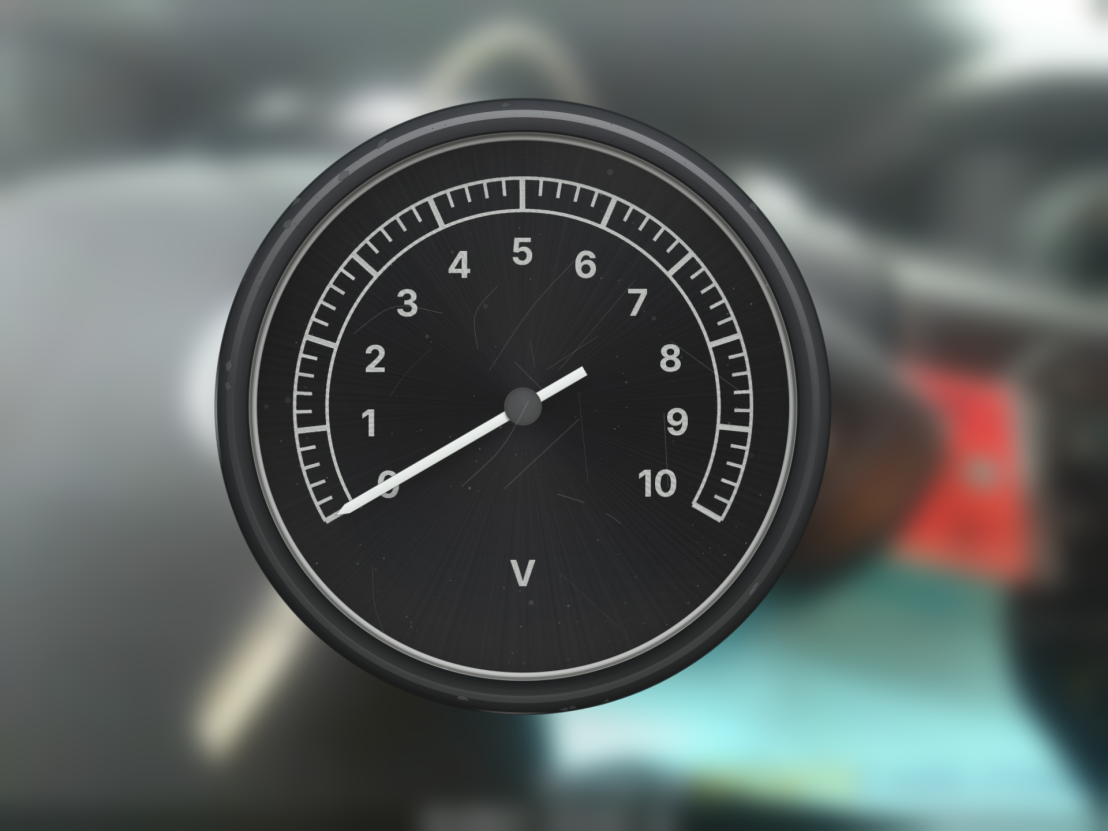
value=0 unit=V
